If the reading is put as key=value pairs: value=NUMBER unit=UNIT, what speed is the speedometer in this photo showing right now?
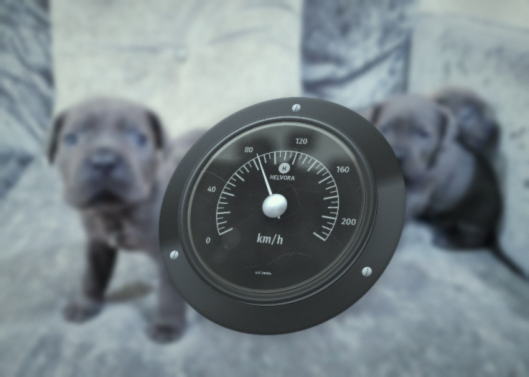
value=85 unit=km/h
